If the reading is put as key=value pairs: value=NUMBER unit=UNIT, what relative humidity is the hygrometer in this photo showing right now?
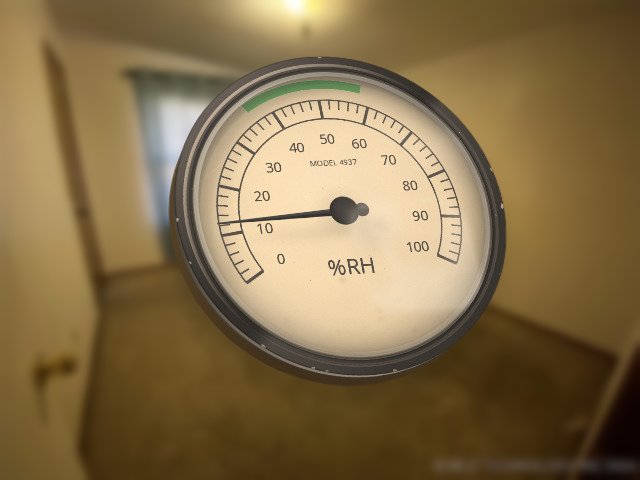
value=12 unit=%
